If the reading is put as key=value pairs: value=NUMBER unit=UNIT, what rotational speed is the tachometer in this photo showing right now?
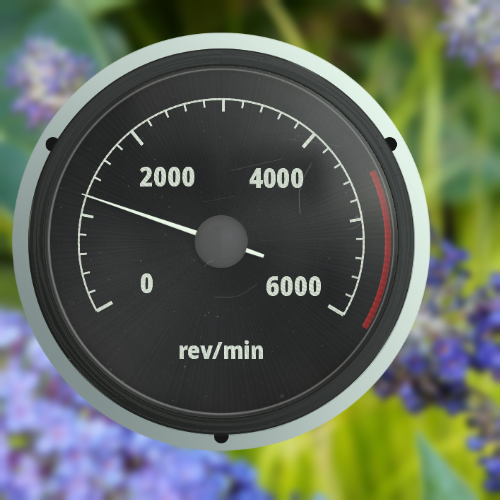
value=1200 unit=rpm
